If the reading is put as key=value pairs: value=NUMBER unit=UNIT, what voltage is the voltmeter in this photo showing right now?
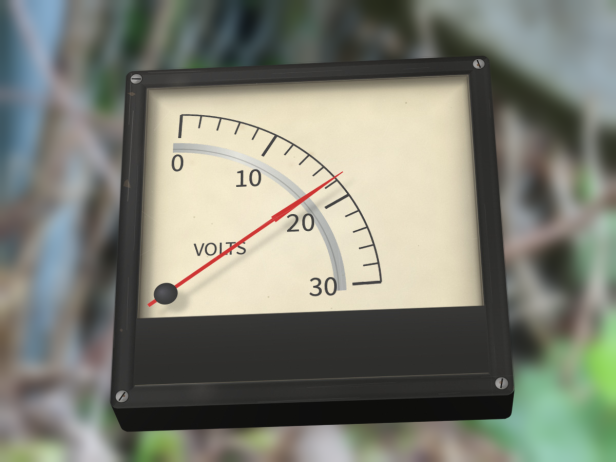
value=18 unit=V
